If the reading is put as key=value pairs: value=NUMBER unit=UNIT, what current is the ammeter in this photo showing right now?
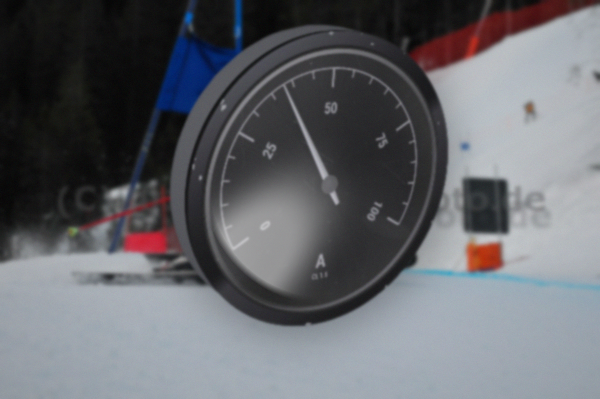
value=37.5 unit=A
